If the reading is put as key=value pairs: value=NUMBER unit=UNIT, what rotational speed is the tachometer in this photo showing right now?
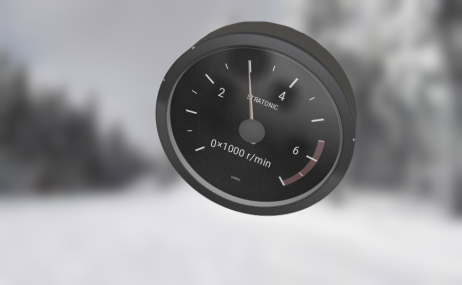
value=3000 unit=rpm
